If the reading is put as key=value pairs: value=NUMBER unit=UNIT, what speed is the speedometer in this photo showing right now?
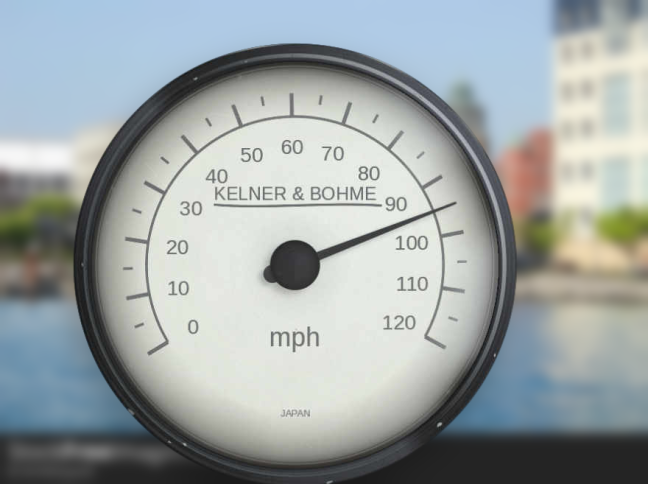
value=95 unit=mph
